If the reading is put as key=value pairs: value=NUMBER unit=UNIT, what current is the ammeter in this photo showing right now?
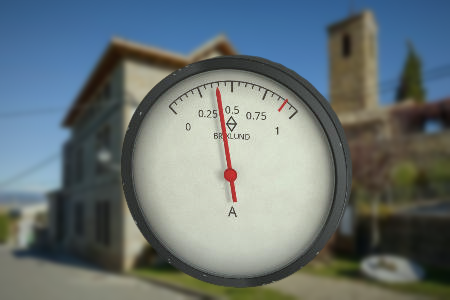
value=0.4 unit=A
